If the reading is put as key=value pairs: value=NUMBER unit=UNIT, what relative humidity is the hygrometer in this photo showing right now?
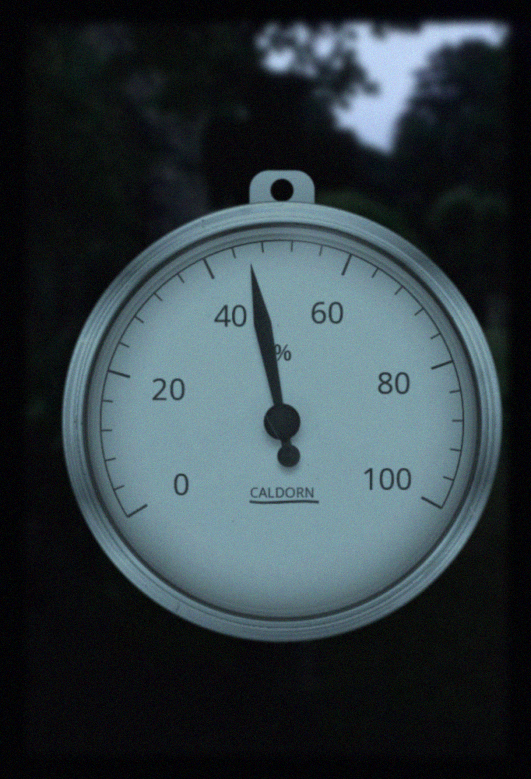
value=46 unit=%
